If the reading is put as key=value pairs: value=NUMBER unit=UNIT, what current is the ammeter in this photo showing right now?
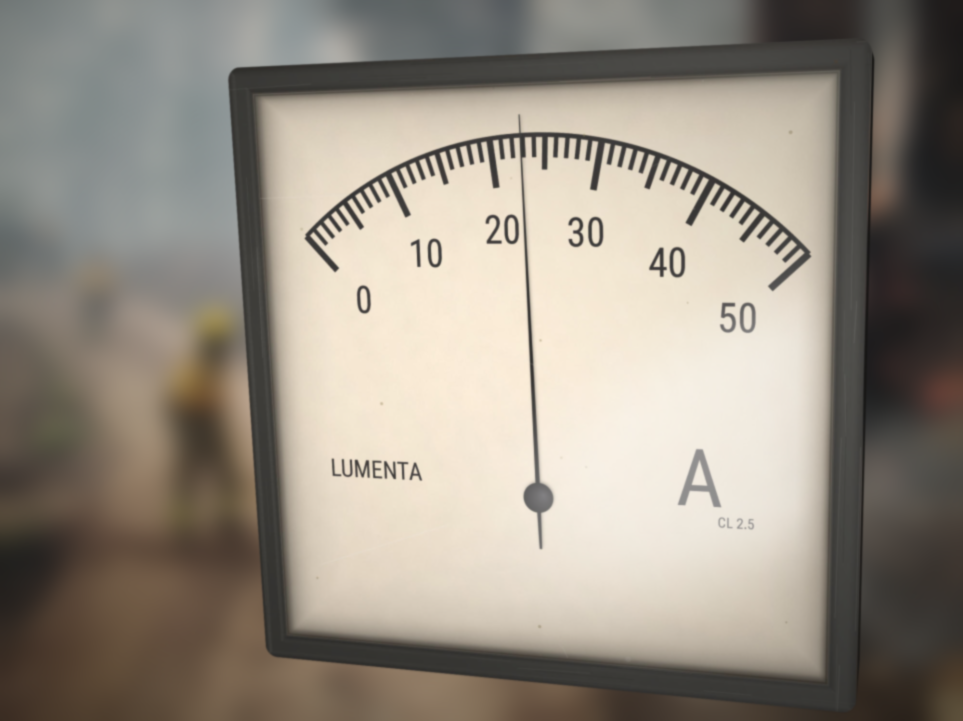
value=23 unit=A
